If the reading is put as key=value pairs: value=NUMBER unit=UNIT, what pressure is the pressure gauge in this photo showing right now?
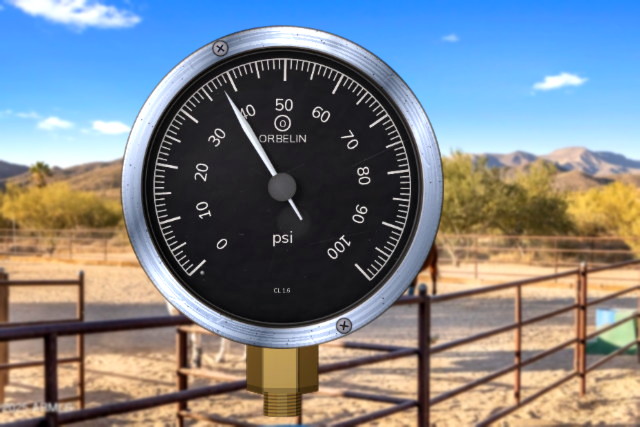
value=38 unit=psi
